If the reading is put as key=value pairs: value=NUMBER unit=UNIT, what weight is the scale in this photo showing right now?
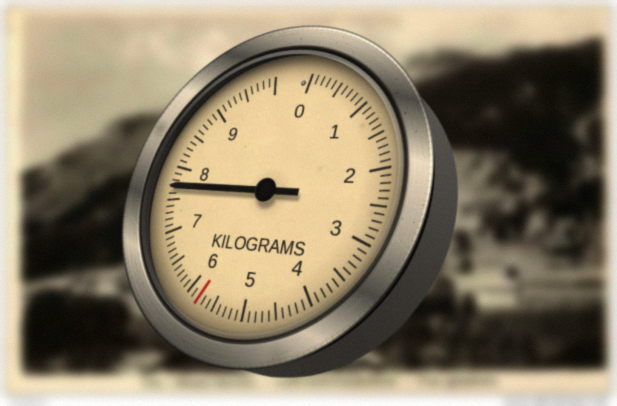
value=7.7 unit=kg
